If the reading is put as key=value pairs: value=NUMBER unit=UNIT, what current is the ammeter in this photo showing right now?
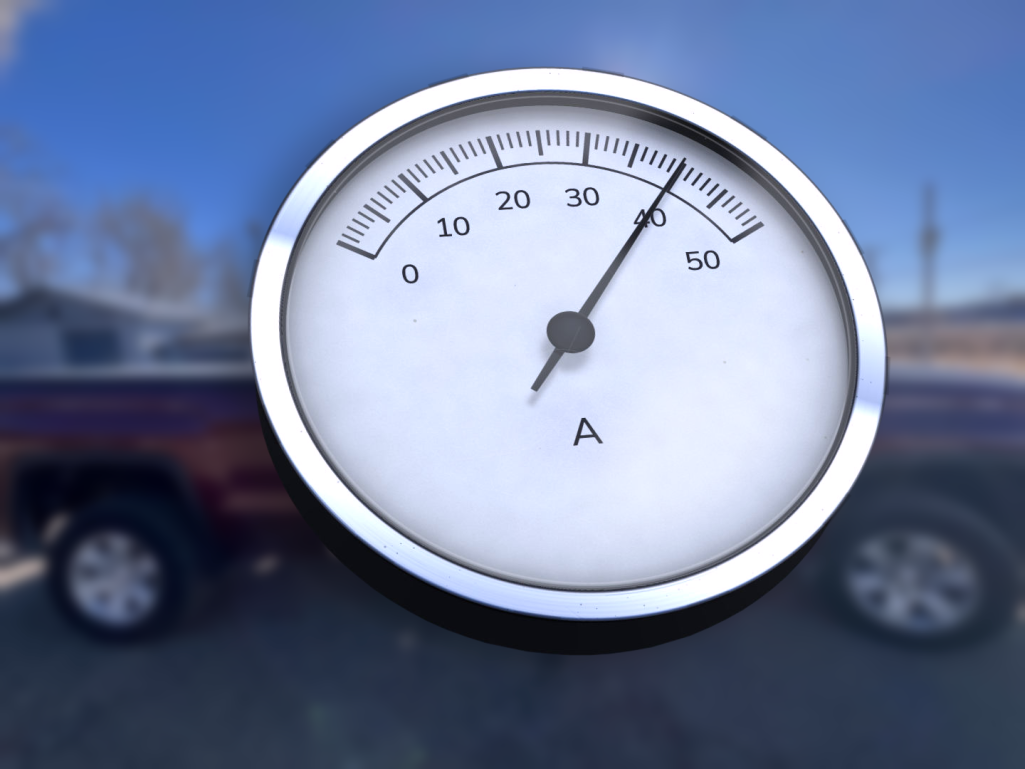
value=40 unit=A
